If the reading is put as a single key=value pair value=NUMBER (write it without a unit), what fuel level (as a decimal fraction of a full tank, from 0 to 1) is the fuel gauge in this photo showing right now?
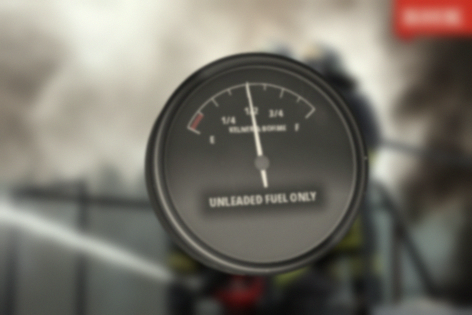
value=0.5
